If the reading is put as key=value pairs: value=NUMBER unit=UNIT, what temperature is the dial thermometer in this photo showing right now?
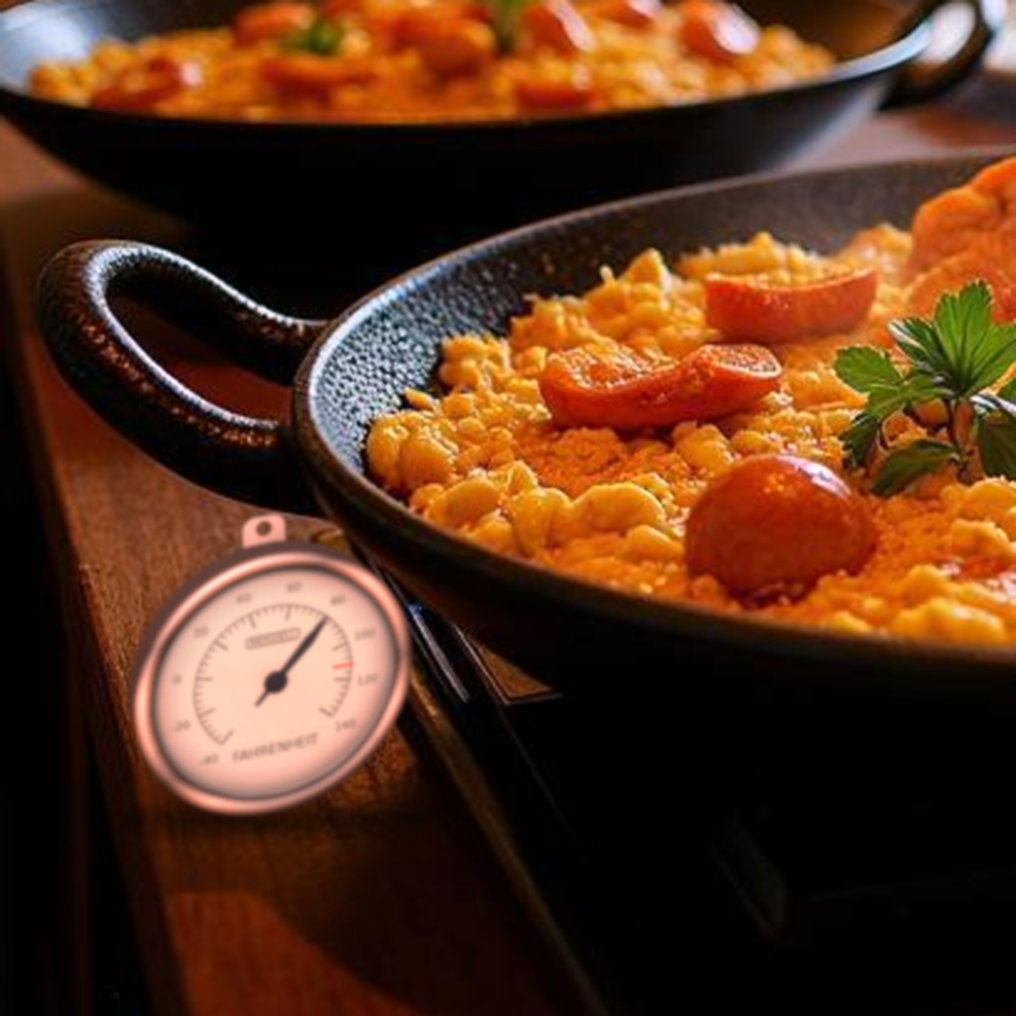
value=80 unit=°F
